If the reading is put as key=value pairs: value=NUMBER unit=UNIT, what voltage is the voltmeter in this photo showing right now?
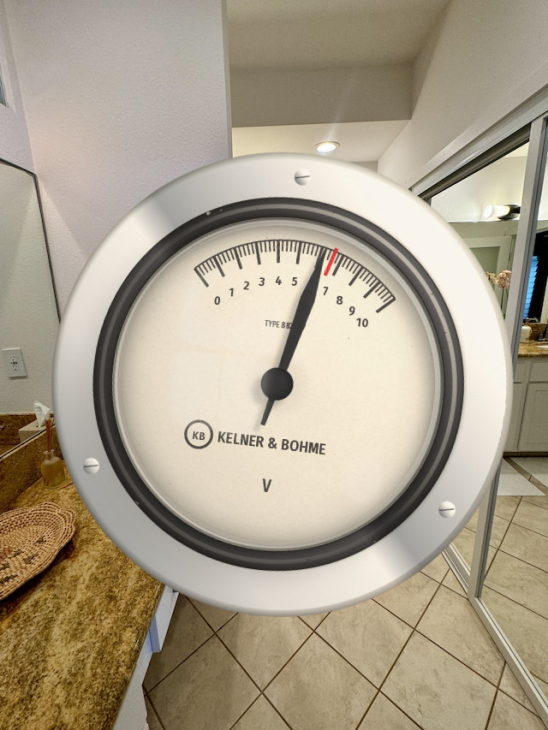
value=6.2 unit=V
